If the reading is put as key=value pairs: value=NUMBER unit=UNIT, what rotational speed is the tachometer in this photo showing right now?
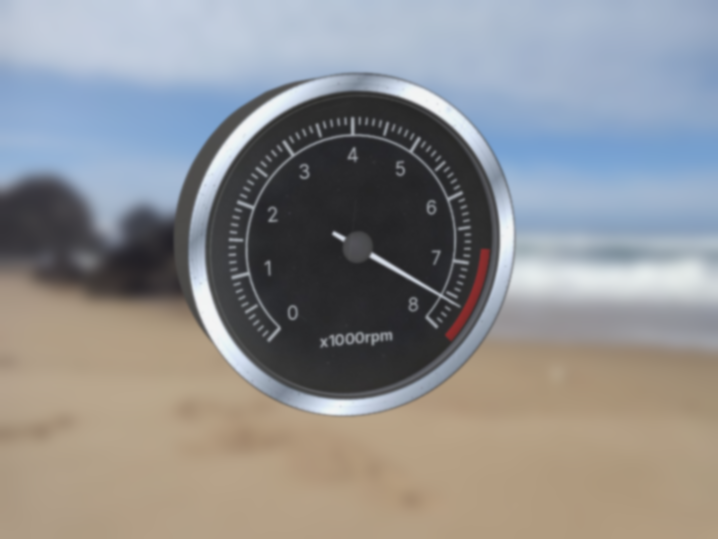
value=7600 unit=rpm
